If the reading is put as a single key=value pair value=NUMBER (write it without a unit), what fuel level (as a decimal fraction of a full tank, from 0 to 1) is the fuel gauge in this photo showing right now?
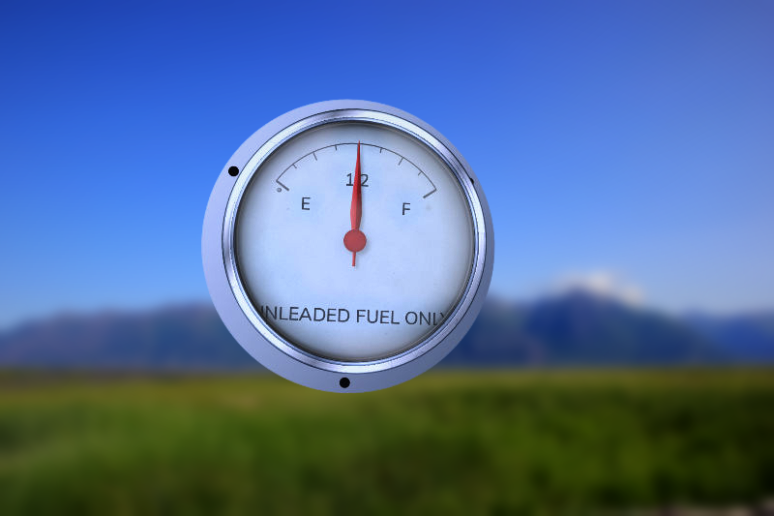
value=0.5
